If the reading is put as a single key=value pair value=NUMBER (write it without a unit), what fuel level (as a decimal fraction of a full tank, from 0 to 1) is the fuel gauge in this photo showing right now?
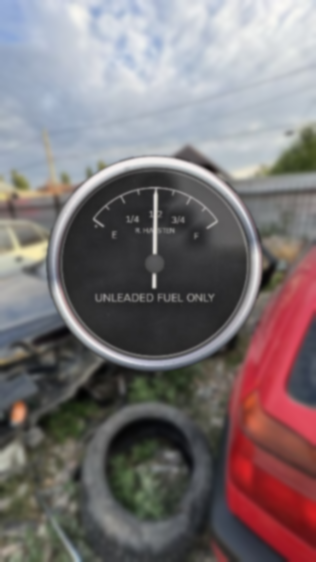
value=0.5
